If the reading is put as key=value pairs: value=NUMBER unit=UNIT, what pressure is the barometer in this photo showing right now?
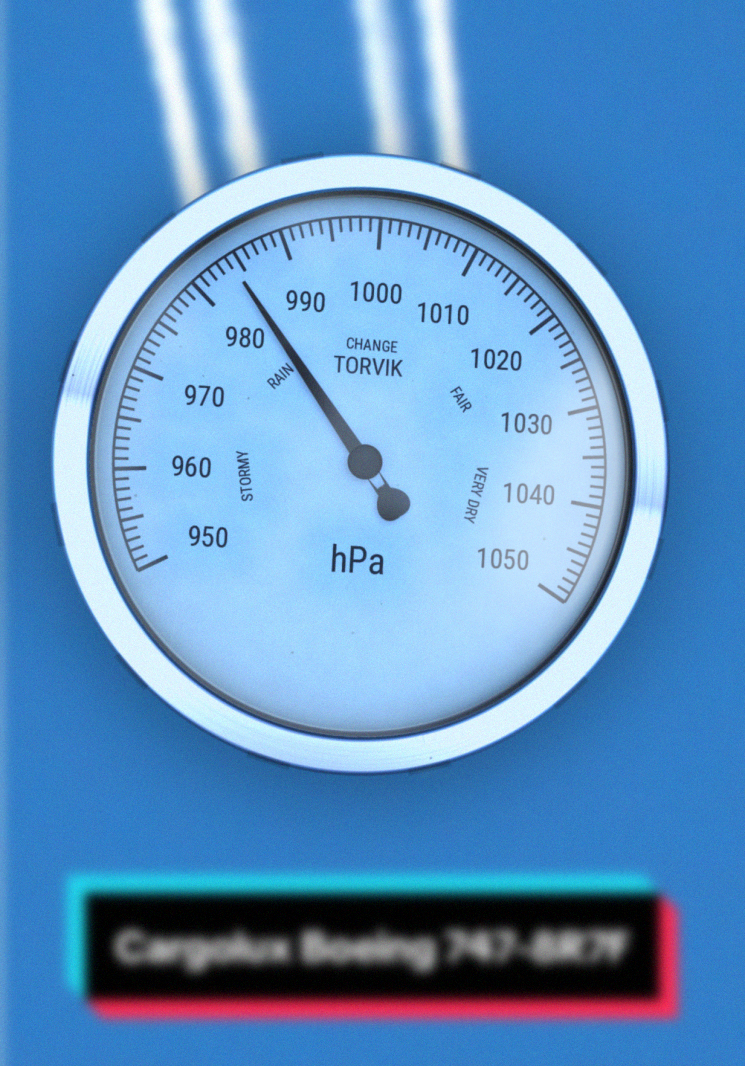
value=984 unit=hPa
